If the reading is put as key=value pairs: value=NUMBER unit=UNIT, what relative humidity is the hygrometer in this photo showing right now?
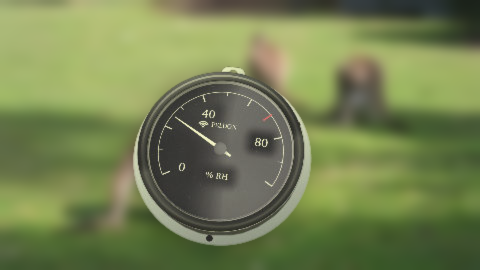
value=25 unit=%
